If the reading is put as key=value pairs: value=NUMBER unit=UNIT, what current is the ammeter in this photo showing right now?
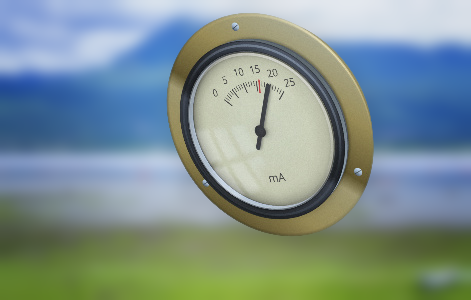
value=20 unit=mA
